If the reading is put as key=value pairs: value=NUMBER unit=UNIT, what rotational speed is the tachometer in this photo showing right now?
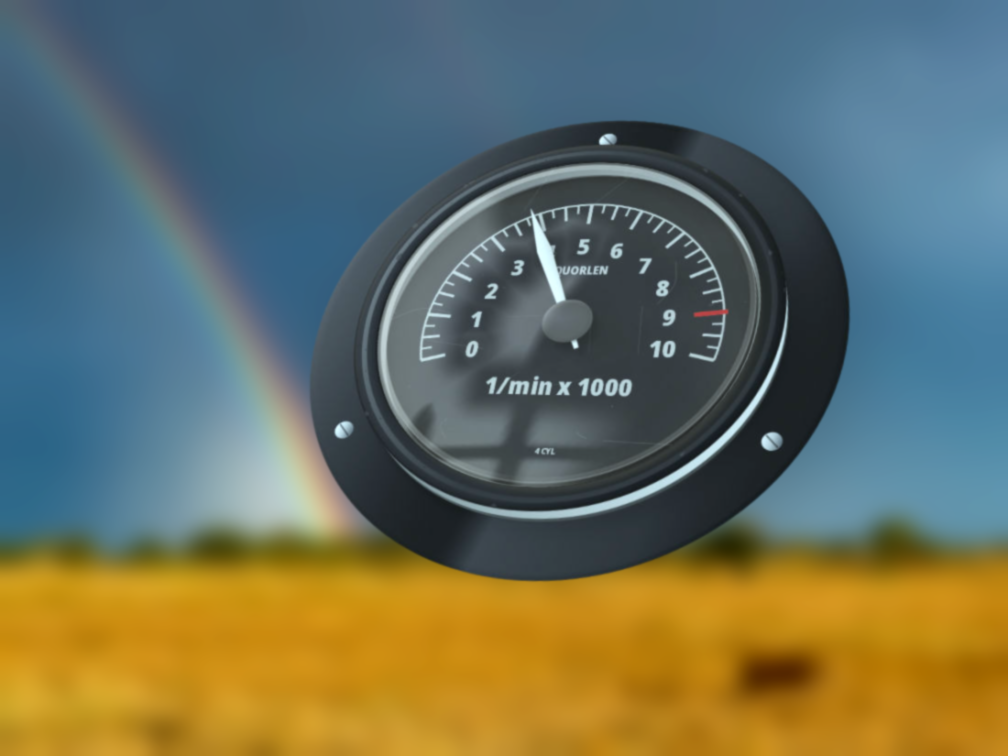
value=3875 unit=rpm
